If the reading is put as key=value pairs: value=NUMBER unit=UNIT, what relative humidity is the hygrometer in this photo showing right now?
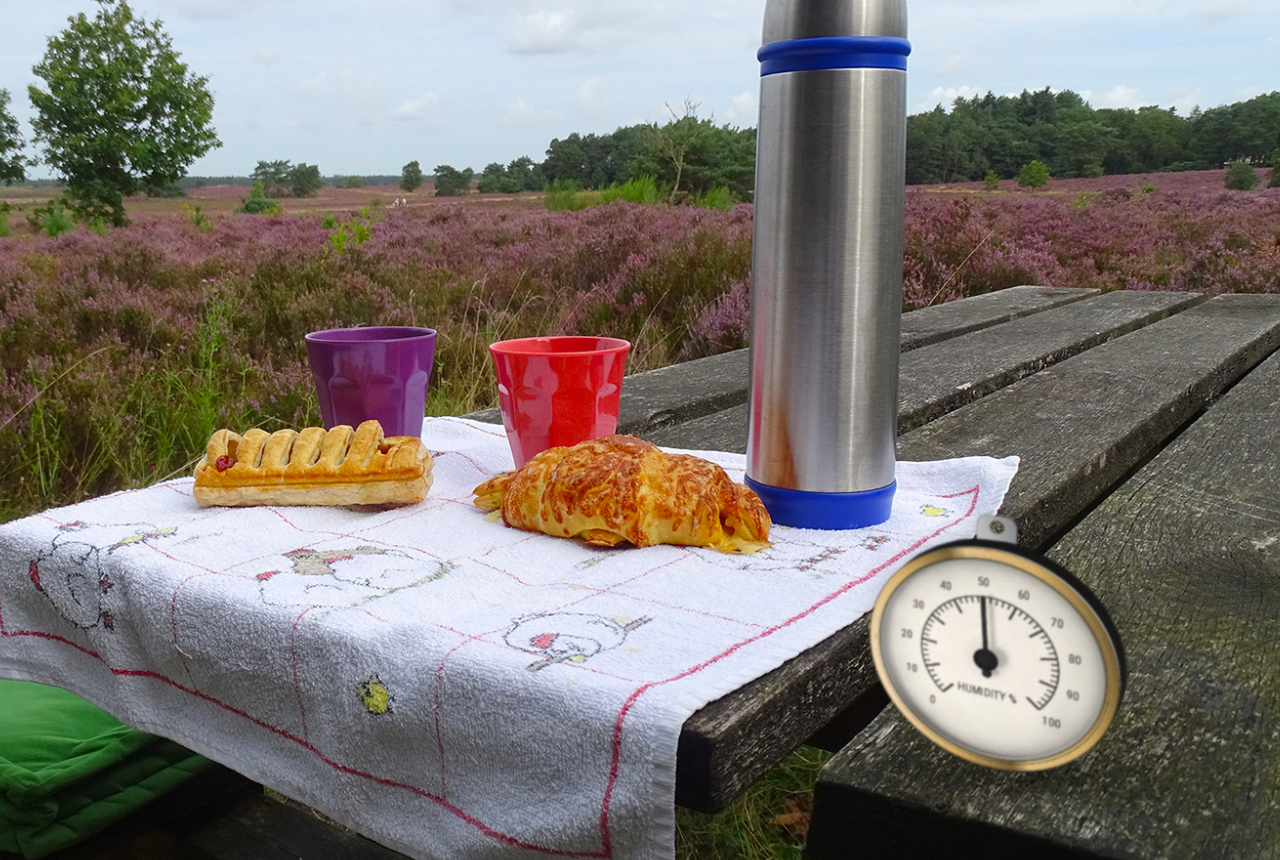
value=50 unit=%
